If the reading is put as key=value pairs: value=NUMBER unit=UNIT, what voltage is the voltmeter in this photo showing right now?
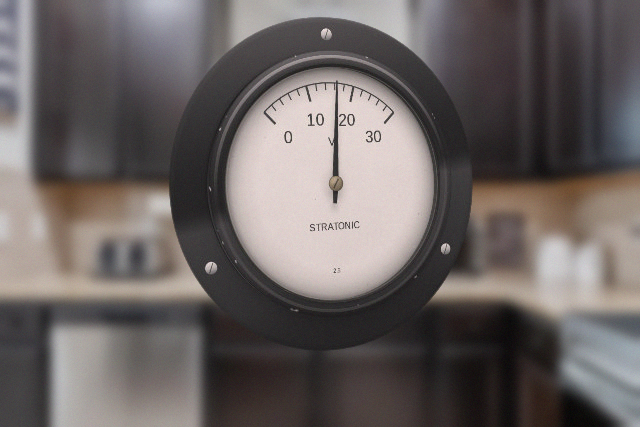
value=16 unit=V
